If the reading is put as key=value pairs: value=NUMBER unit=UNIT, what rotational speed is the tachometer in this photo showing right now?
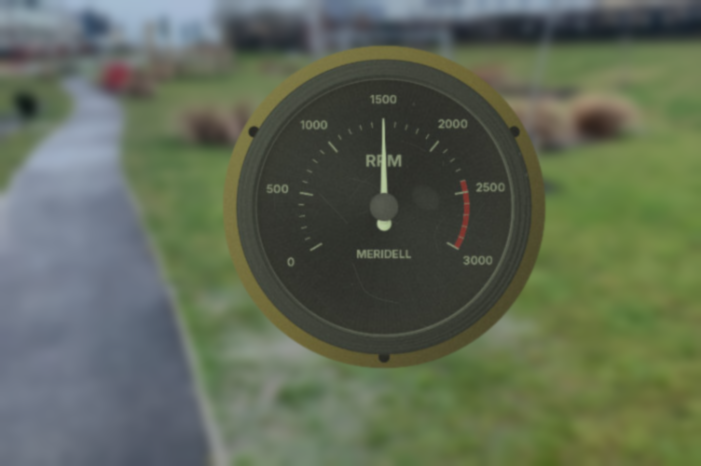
value=1500 unit=rpm
